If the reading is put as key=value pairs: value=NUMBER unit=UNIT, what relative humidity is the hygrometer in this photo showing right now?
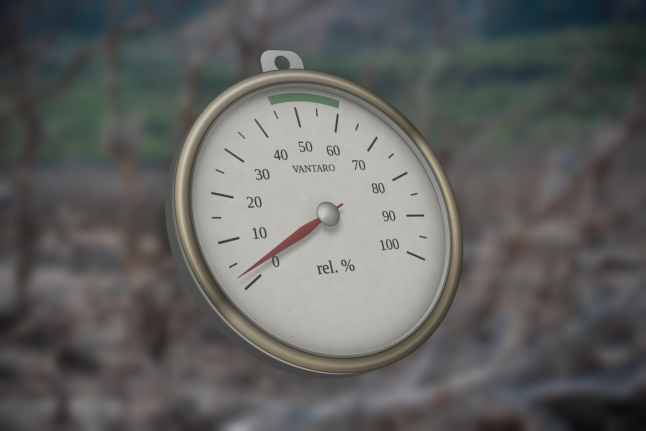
value=2.5 unit=%
